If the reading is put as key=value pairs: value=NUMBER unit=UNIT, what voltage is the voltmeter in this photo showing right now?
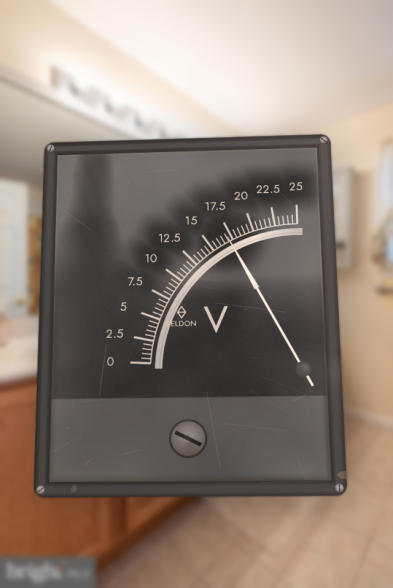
value=17 unit=V
